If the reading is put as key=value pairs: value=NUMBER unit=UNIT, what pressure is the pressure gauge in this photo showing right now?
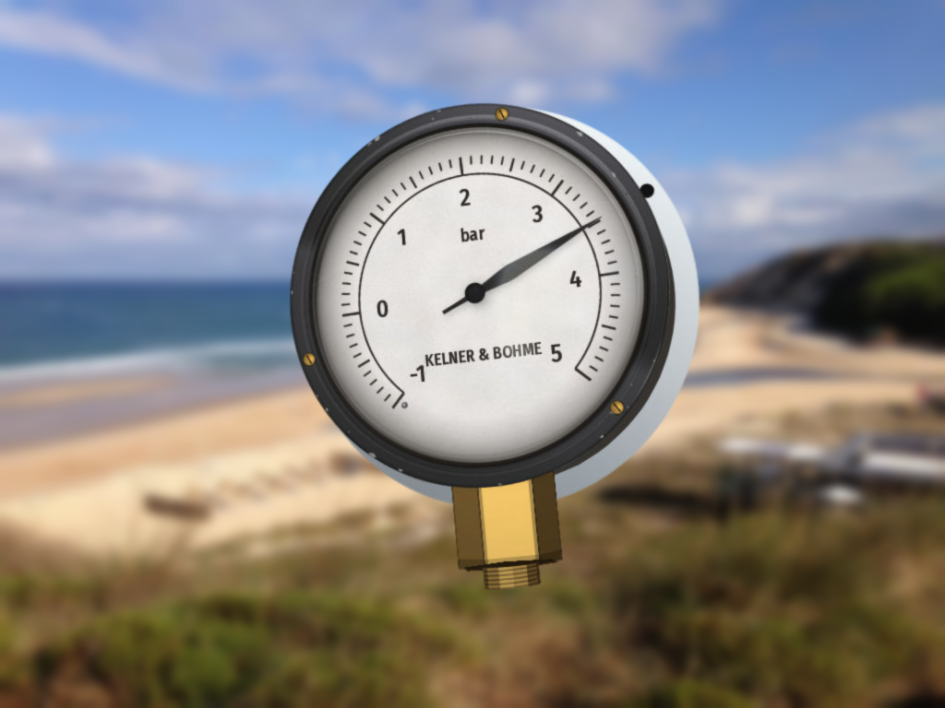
value=3.5 unit=bar
